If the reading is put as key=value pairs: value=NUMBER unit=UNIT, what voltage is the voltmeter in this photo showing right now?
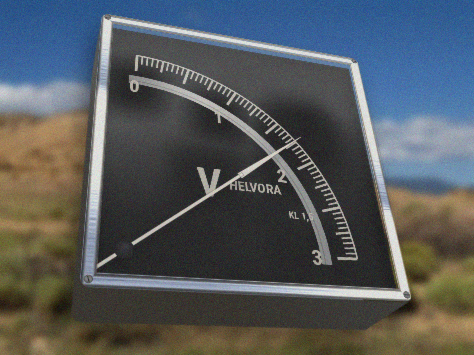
value=1.75 unit=V
